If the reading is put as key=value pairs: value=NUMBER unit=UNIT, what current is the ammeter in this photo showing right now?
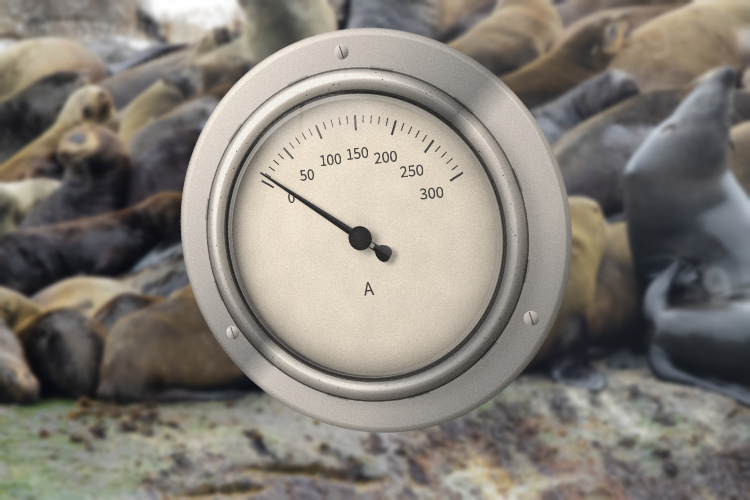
value=10 unit=A
